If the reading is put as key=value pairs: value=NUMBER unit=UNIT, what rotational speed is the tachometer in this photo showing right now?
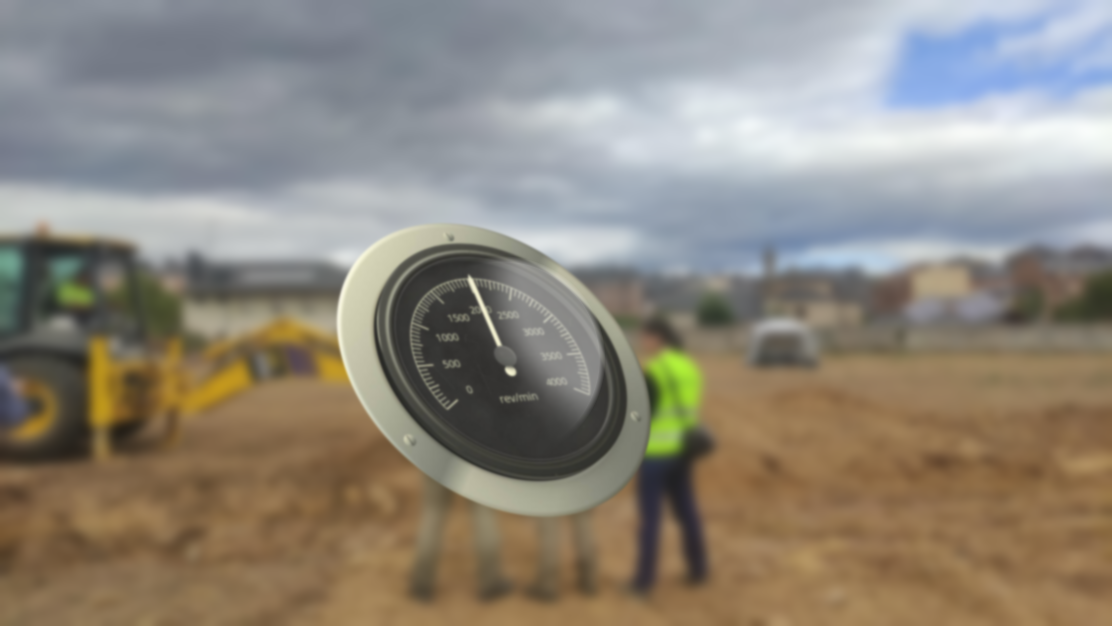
value=2000 unit=rpm
